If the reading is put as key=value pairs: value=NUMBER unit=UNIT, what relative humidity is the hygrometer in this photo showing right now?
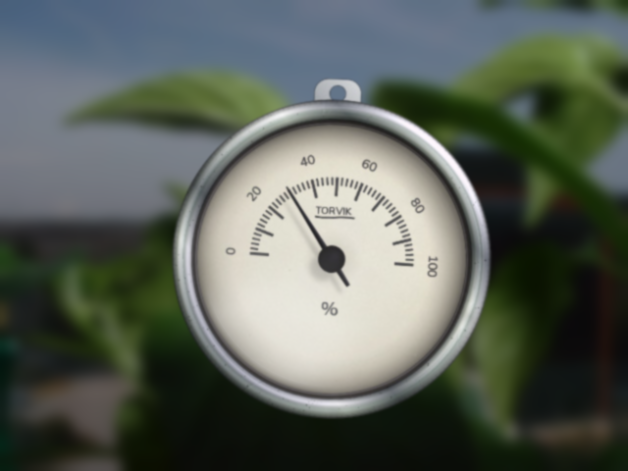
value=30 unit=%
